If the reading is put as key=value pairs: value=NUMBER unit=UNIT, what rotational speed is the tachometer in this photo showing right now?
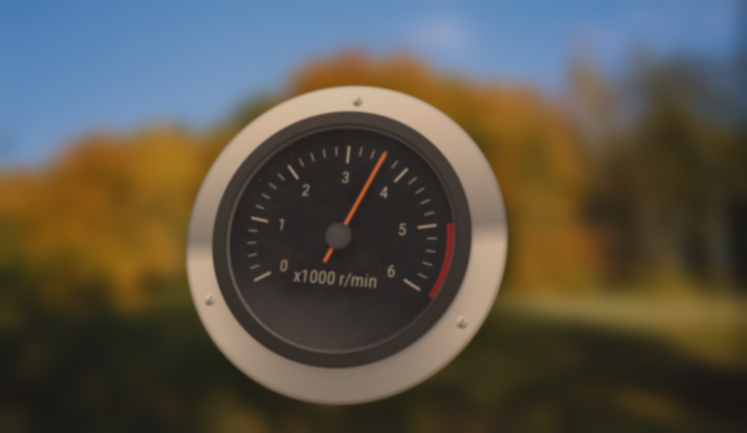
value=3600 unit=rpm
